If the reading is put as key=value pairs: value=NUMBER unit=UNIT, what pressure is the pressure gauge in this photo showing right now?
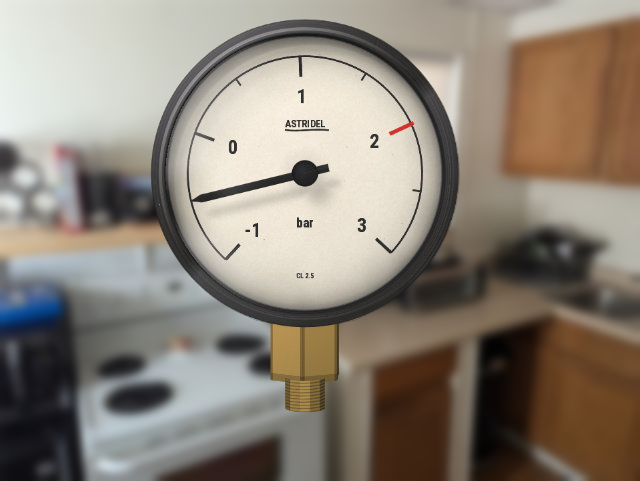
value=-0.5 unit=bar
